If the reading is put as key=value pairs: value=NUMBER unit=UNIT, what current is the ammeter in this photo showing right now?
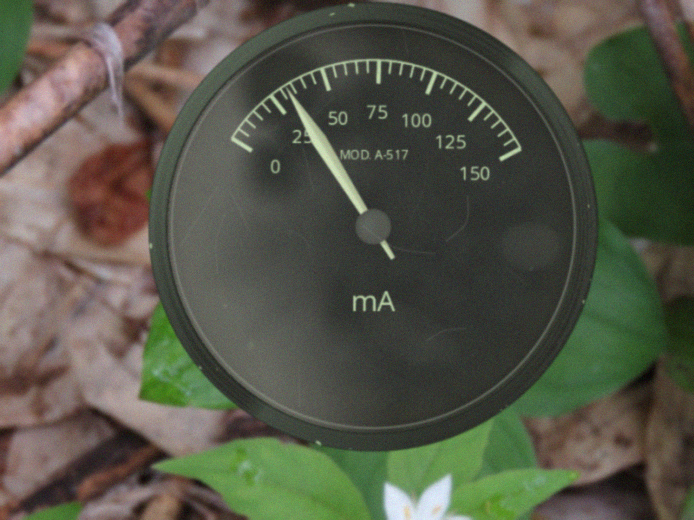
value=32.5 unit=mA
